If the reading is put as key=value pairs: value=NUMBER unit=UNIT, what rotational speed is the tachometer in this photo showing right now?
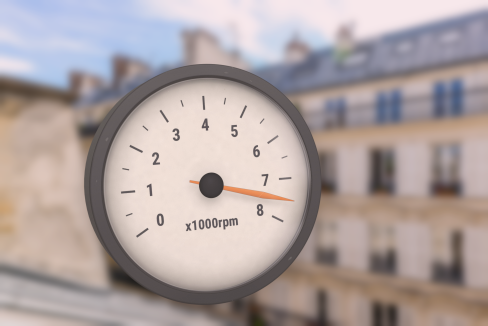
value=7500 unit=rpm
